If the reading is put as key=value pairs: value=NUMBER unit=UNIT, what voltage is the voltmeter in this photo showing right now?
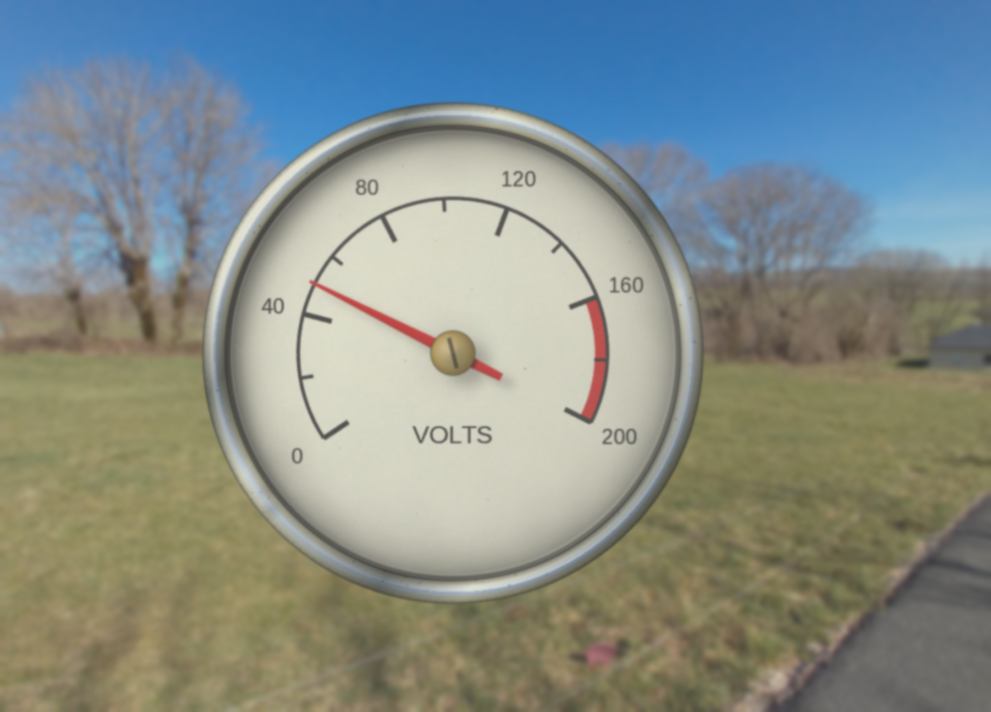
value=50 unit=V
